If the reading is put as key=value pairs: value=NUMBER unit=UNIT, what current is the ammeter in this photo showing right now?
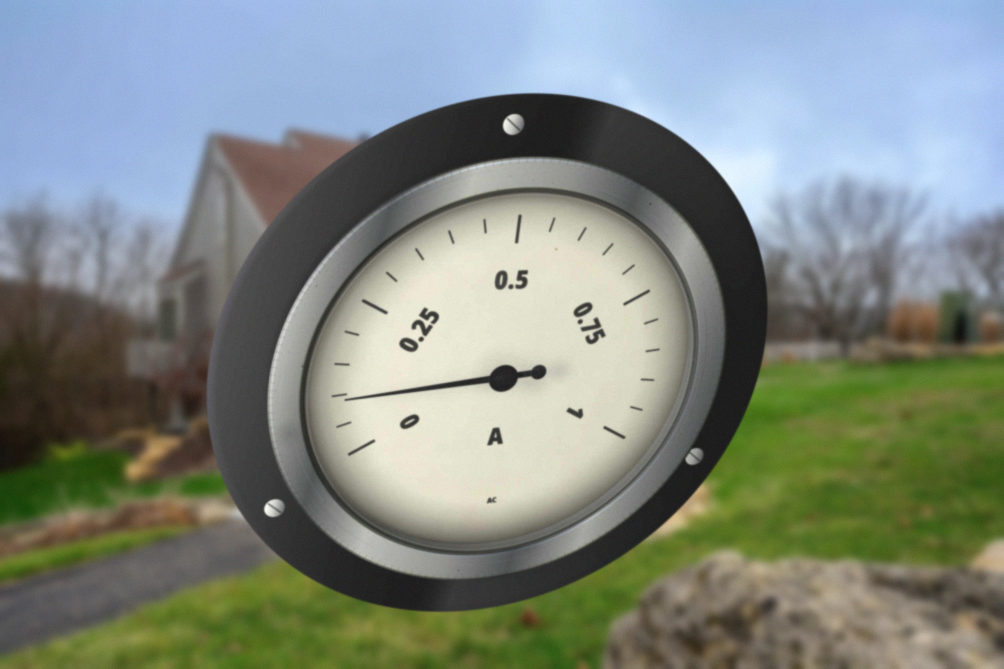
value=0.1 unit=A
